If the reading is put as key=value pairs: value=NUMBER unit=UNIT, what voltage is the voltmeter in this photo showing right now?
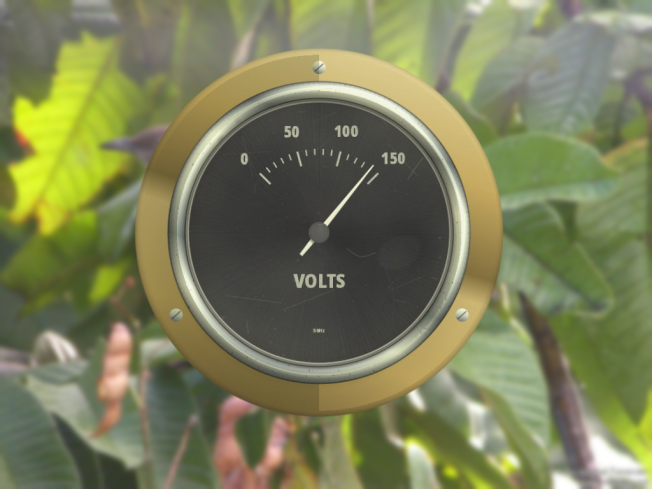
value=140 unit=V
